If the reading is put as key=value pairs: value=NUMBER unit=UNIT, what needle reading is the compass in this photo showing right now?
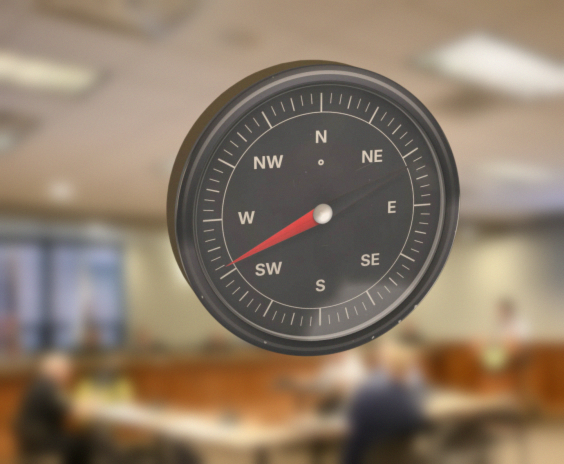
value=245 unit=°
